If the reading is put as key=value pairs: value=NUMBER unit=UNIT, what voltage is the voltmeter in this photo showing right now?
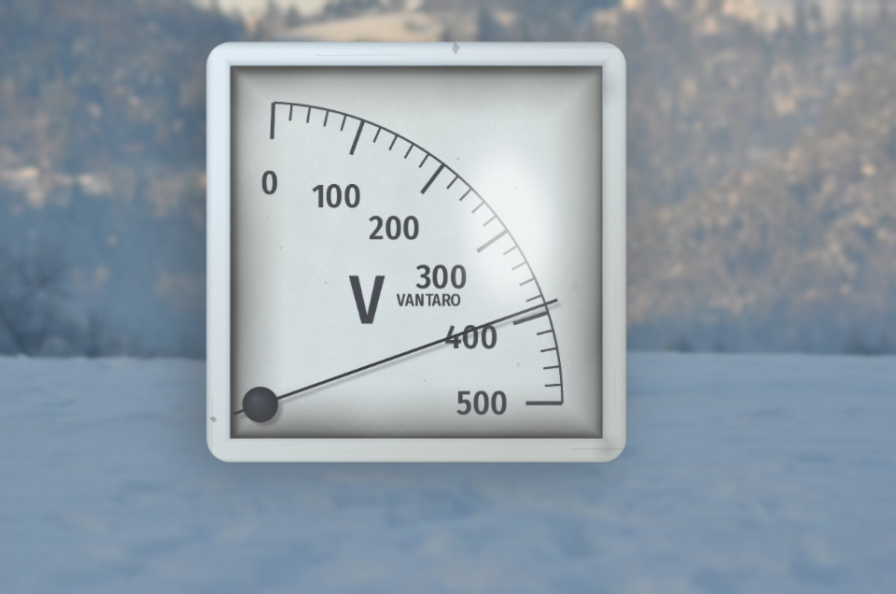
value=390 unit=V
